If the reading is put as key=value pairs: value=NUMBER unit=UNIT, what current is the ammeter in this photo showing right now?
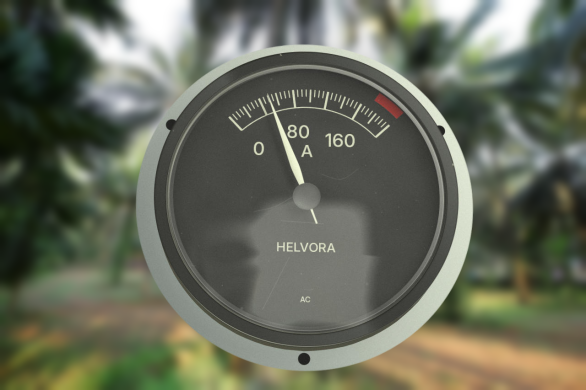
value=50 unit=A
